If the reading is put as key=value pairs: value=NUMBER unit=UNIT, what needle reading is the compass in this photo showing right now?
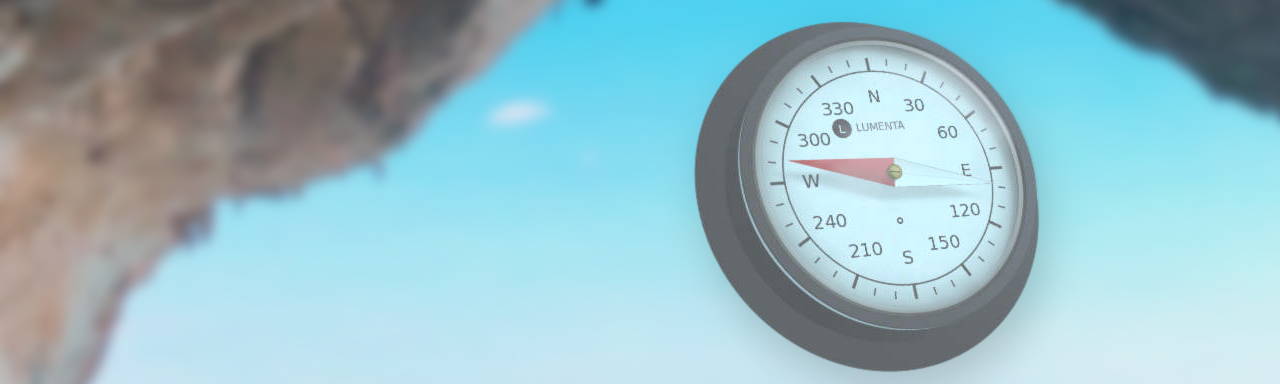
value=280 unit=°
